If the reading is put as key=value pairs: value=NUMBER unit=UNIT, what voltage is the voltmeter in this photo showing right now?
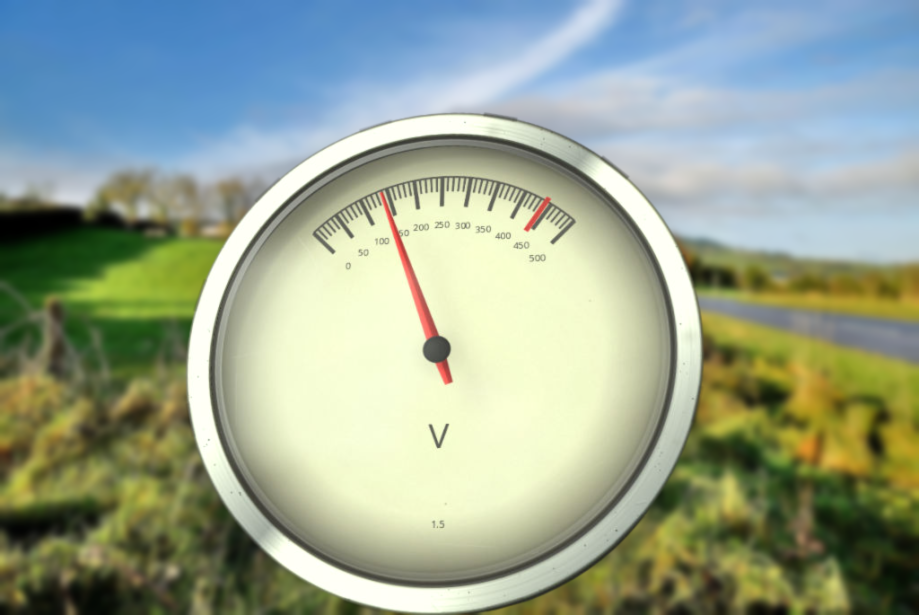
value=140 unit=V
